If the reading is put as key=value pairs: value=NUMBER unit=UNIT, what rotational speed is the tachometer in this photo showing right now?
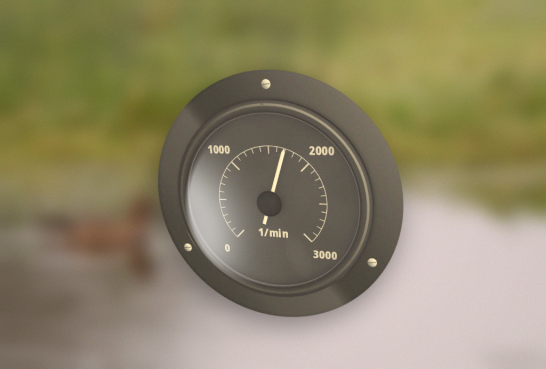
value=1700 unit=rpm
